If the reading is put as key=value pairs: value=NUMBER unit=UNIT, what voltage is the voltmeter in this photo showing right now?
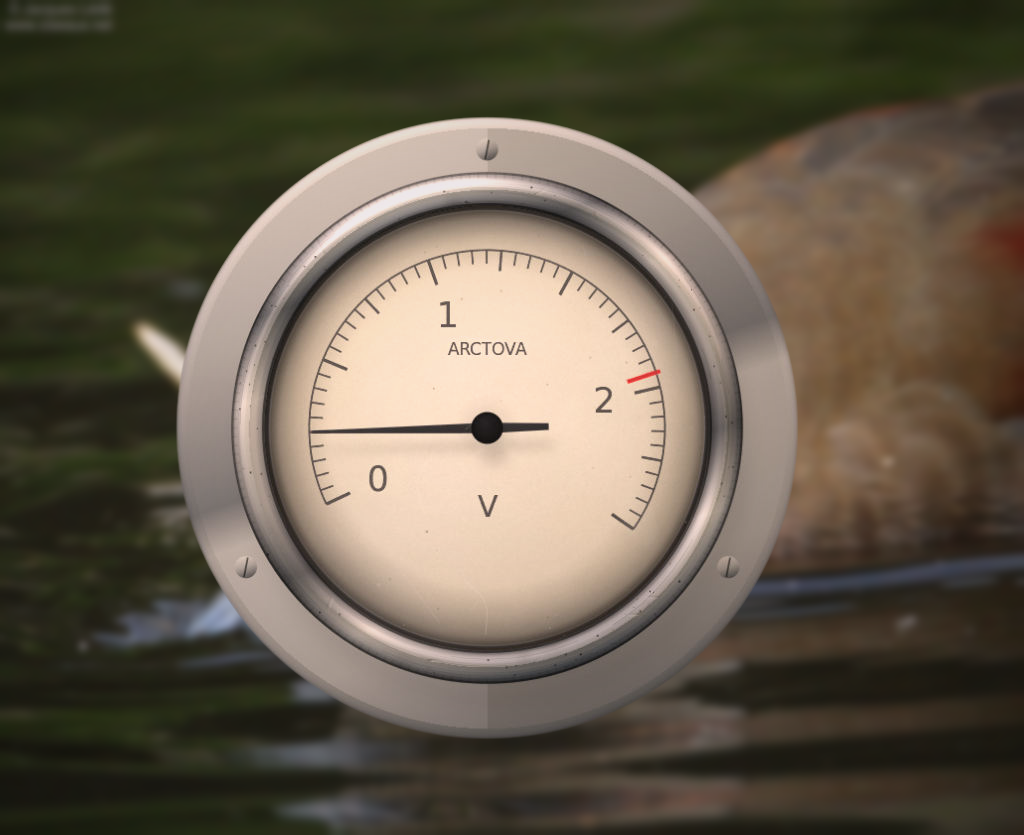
value=0.25 unit=V
